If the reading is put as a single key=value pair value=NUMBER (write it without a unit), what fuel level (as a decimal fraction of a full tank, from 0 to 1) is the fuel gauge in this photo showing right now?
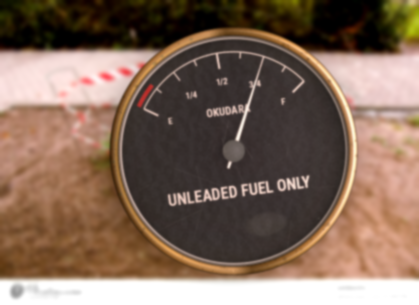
value=0.75
